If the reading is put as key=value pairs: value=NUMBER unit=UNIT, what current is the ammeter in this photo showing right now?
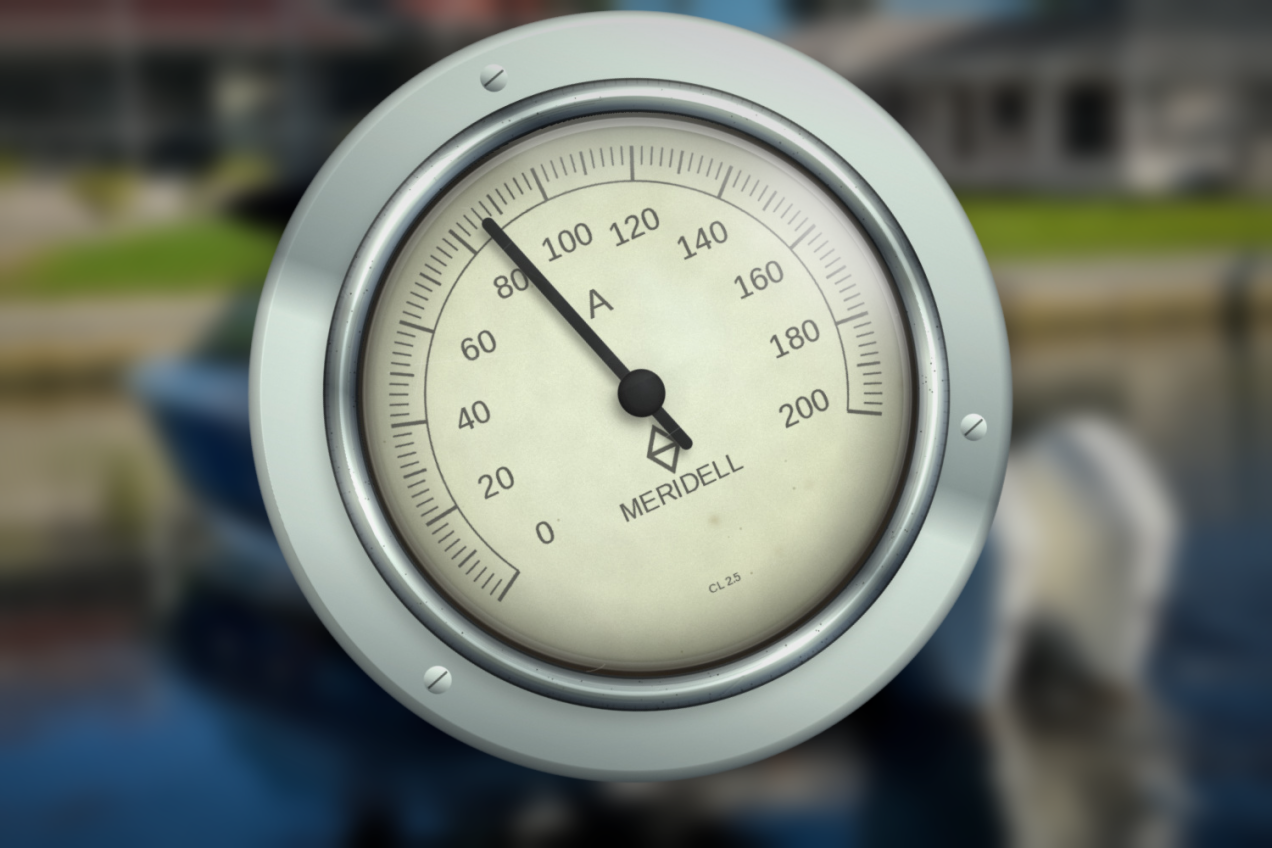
value=86 unit=A
